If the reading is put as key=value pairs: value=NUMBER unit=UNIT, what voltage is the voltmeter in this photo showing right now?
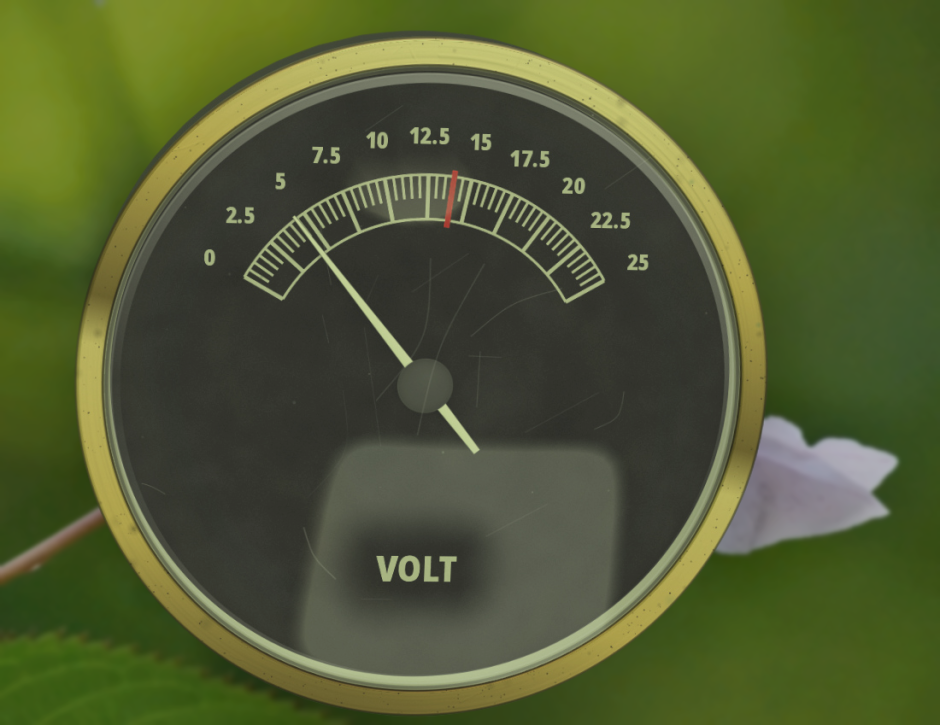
value=4.5 unit=V
